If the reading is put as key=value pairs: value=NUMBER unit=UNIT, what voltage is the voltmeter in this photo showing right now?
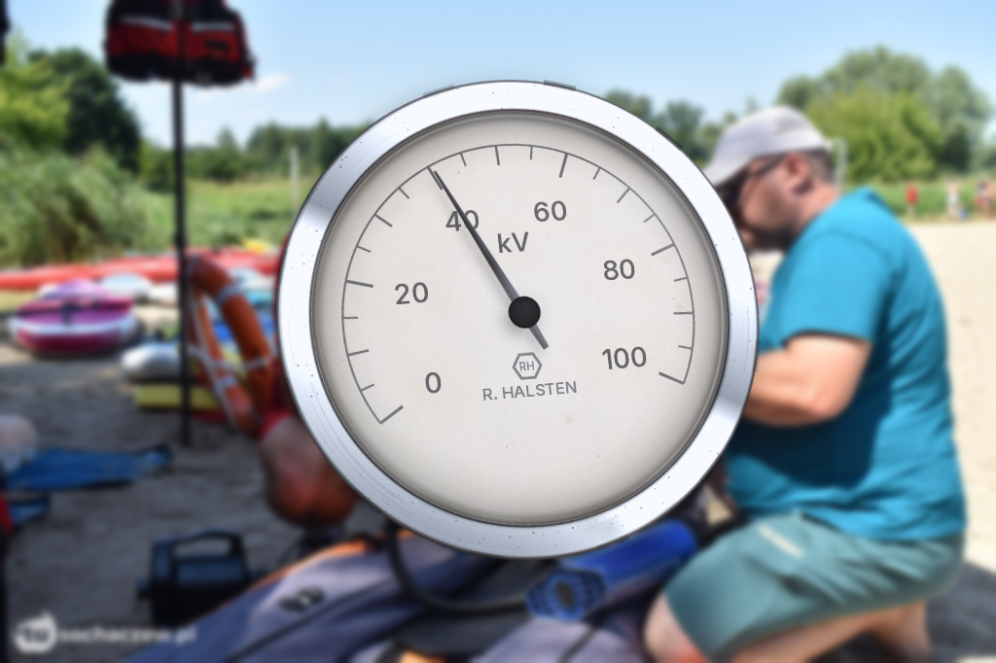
value=40 unit=kV
